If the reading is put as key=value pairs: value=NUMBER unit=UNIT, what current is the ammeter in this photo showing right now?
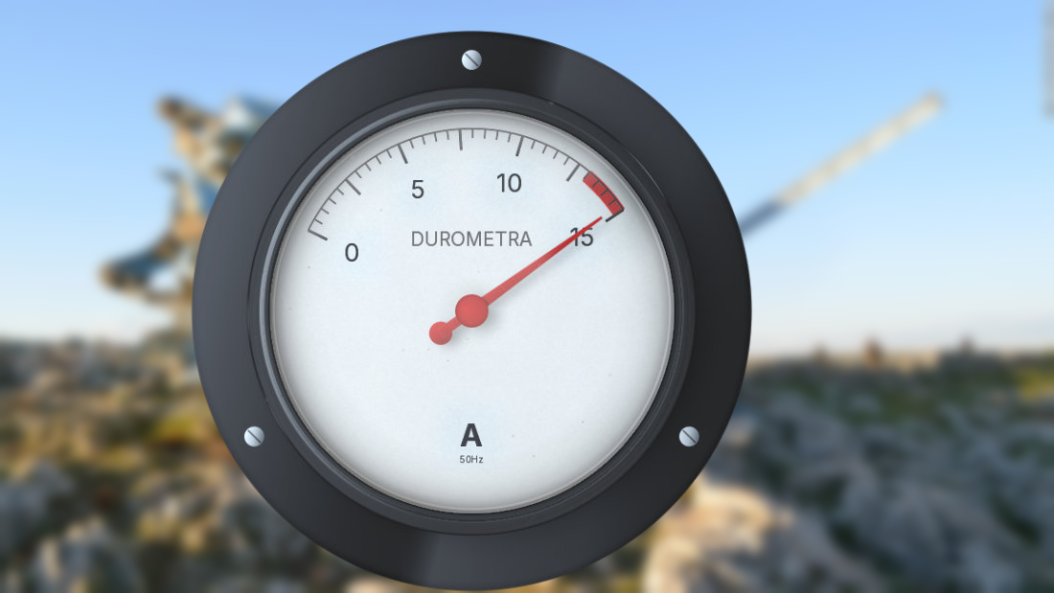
value=14.75 unit=A
